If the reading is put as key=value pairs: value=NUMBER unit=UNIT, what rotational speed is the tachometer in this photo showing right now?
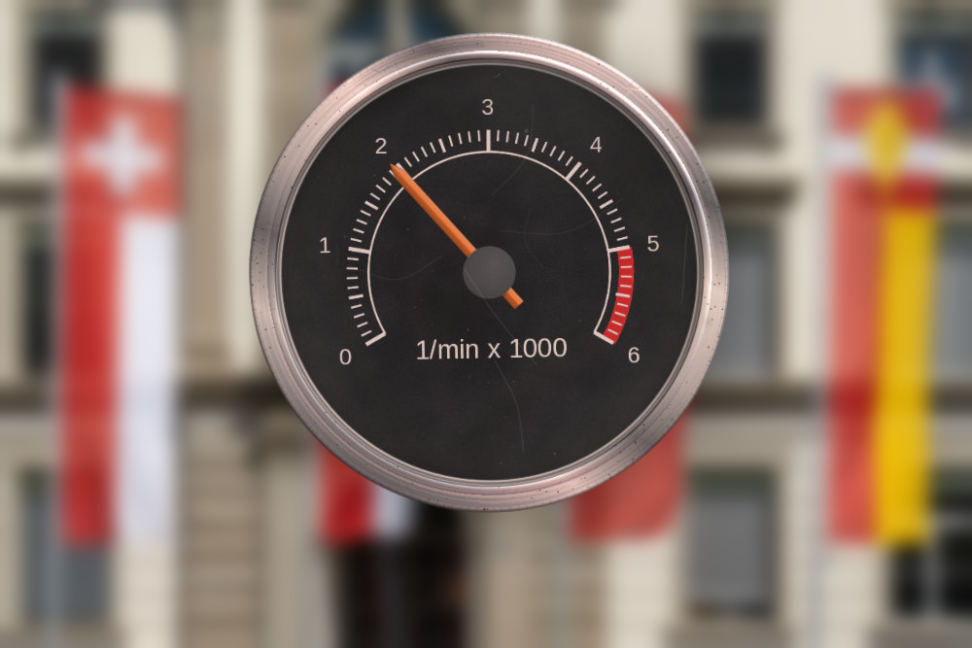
value=1950 unit=rpm
